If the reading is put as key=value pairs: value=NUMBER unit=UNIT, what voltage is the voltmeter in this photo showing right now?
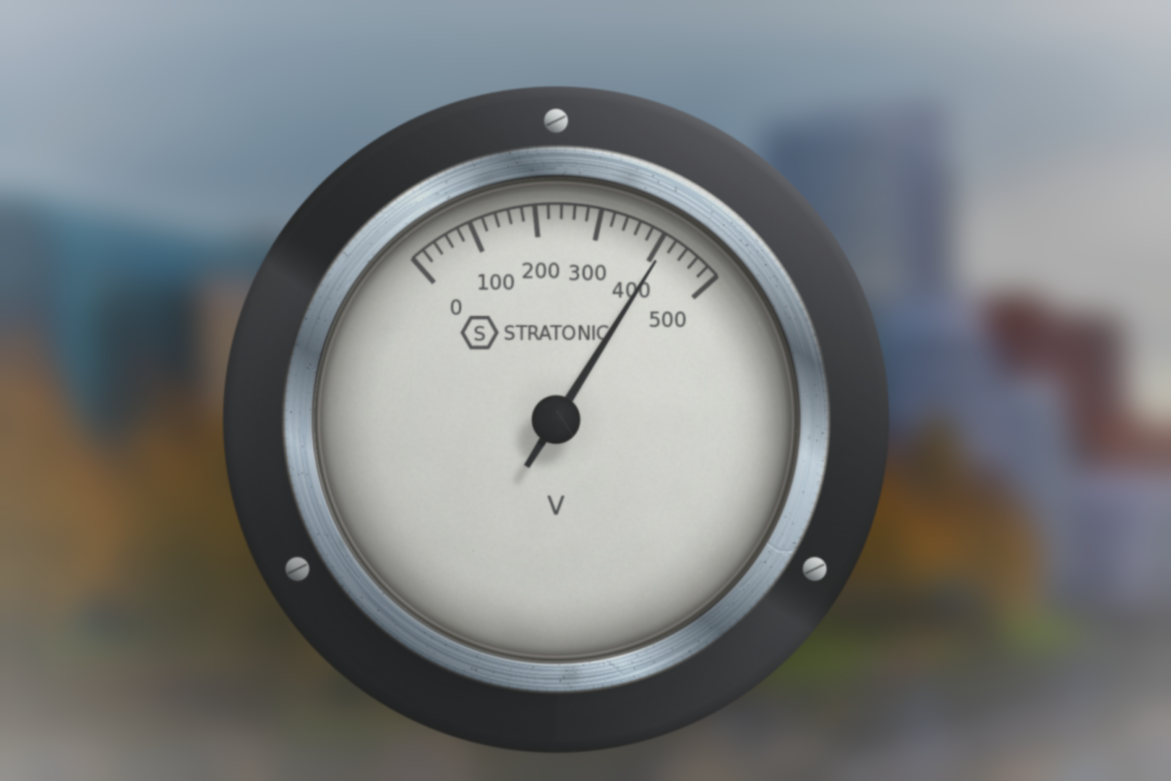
value=410 unit=V
